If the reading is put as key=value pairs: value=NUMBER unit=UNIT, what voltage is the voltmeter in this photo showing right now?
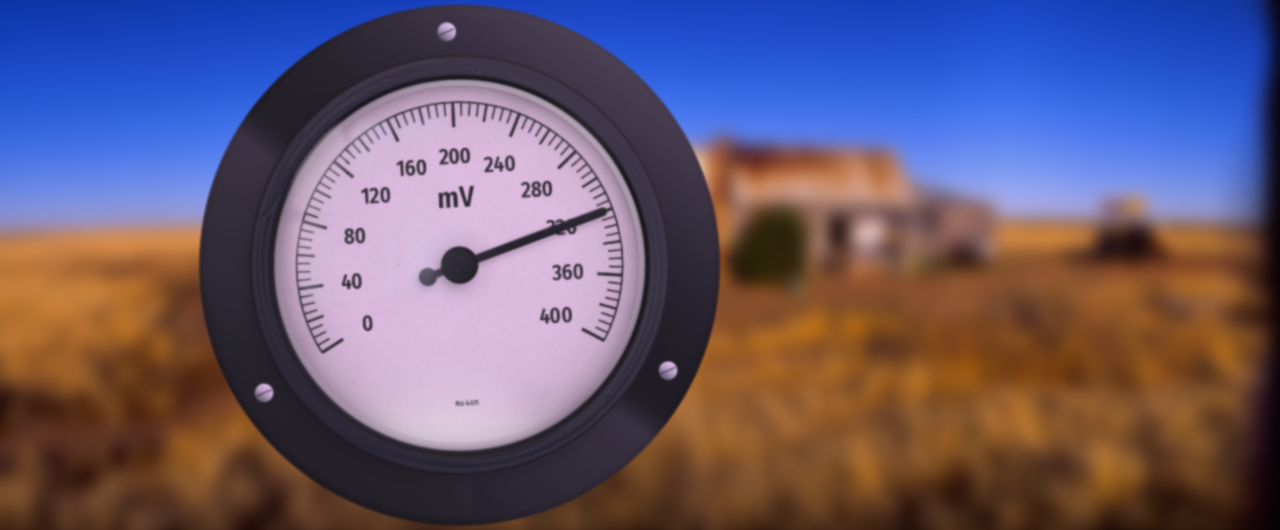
value=320 unit=mV
